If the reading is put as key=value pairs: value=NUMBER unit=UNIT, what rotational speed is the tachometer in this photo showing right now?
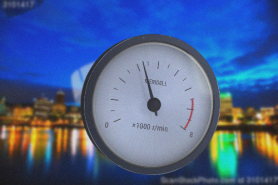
value=3250 unit=rpm
